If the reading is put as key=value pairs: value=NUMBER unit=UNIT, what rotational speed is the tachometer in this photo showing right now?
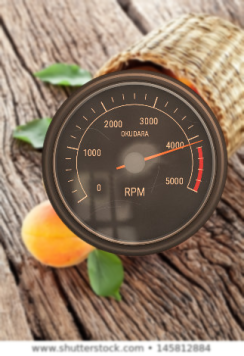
value=4100 unit=rpm
